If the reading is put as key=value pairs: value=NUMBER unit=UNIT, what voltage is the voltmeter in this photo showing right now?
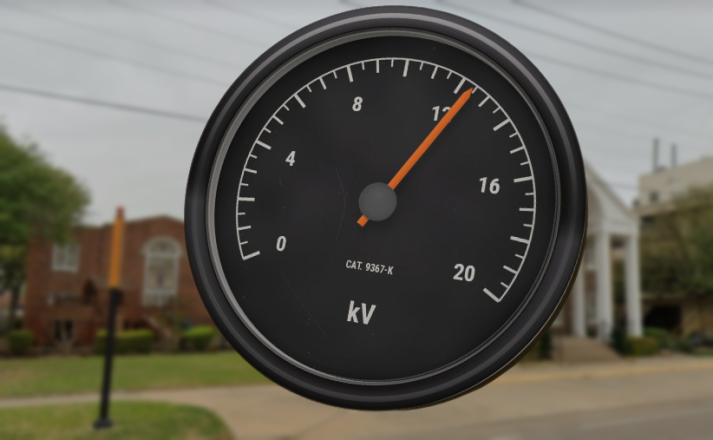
value=12.5 unit=kV
